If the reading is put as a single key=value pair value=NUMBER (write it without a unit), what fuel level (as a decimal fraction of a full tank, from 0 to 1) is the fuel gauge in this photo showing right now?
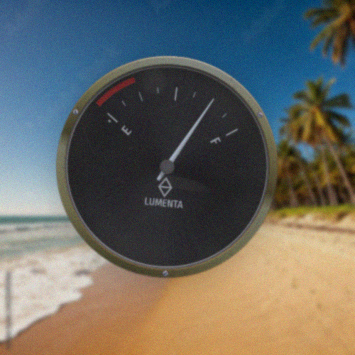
value=0.75
